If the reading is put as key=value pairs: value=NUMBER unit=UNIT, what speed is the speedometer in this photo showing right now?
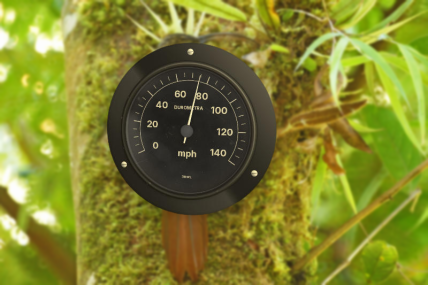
value=75 unit=mph
